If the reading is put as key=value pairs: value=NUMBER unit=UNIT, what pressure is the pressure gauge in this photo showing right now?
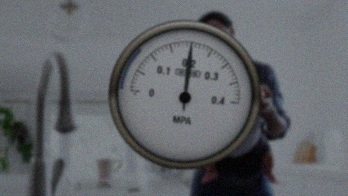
value=0.2 unit=MPa
